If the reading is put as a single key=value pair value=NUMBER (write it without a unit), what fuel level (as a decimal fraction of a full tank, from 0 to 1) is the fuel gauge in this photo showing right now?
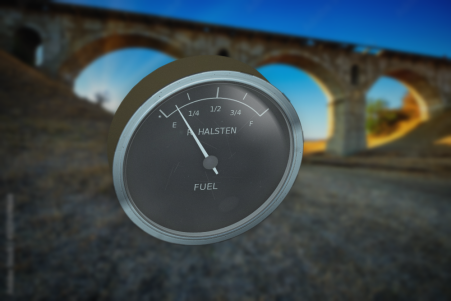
value=0.125
